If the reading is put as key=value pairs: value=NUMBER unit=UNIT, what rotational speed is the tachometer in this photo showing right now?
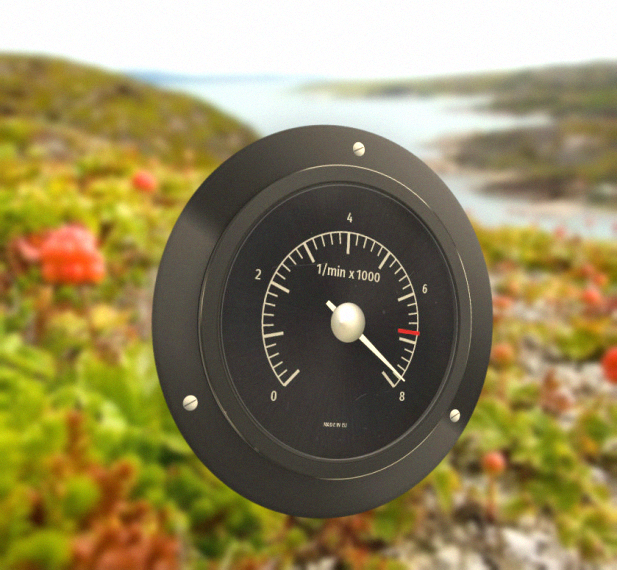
value=7800 unit=rpm
